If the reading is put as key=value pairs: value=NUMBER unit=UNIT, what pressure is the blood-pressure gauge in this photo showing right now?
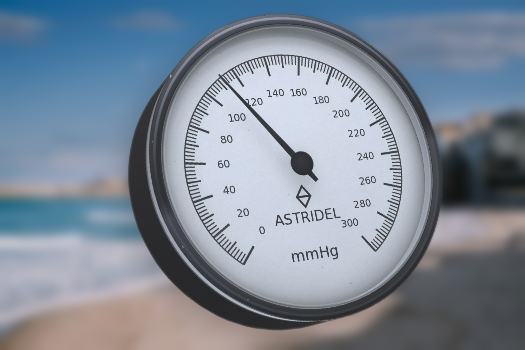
value=110 unit=mmHg
